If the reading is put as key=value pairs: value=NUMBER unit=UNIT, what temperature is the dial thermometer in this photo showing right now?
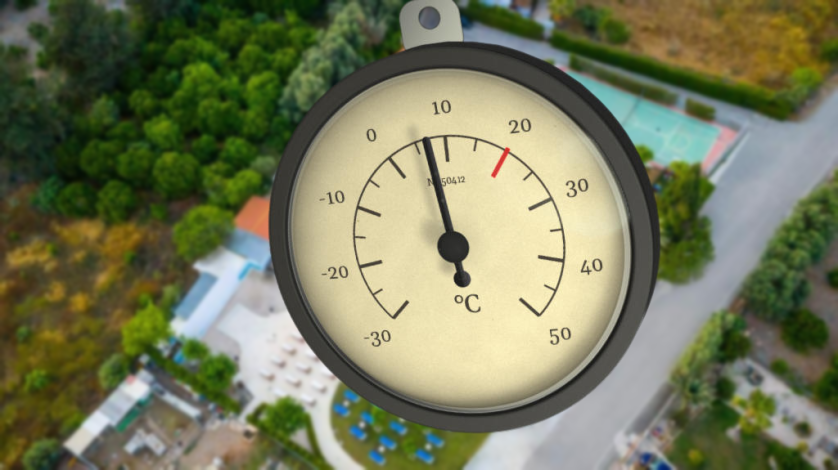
value=7.5 unit=°C
